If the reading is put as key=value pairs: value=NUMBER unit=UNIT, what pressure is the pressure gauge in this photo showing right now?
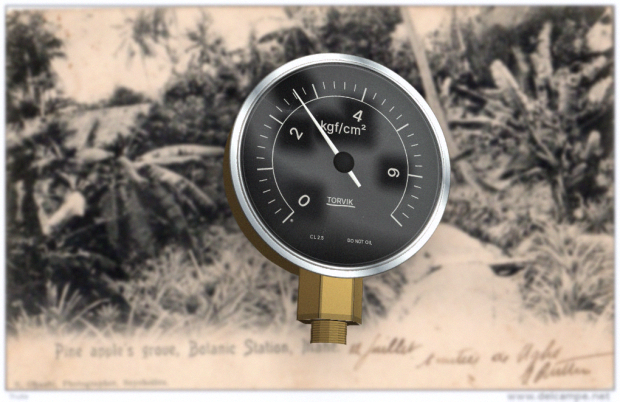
value=2.6 unit=kg/cm²
